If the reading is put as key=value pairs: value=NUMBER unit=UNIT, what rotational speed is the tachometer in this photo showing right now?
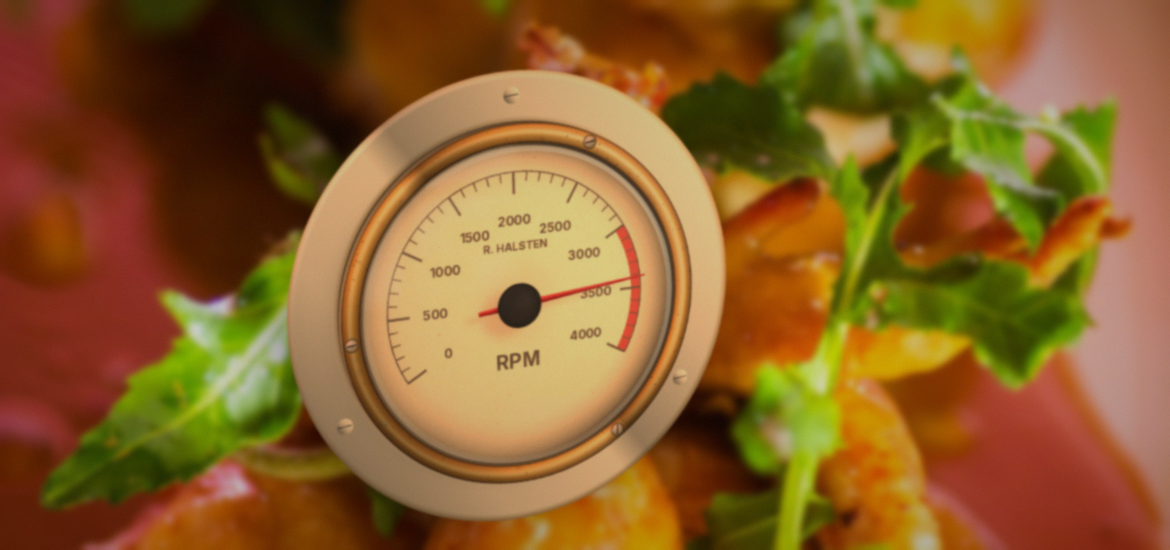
value=3400 unit=rpm
